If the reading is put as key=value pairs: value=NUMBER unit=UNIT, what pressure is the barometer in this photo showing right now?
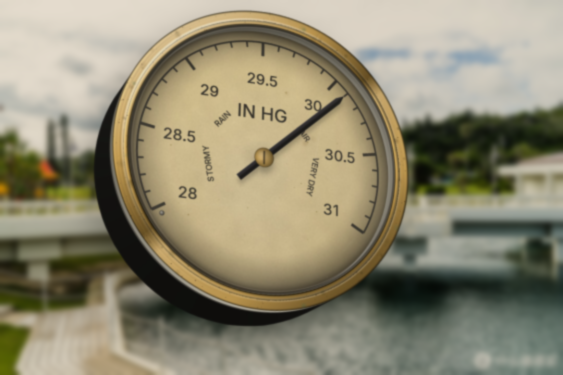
value=30.1 unit=inHg
